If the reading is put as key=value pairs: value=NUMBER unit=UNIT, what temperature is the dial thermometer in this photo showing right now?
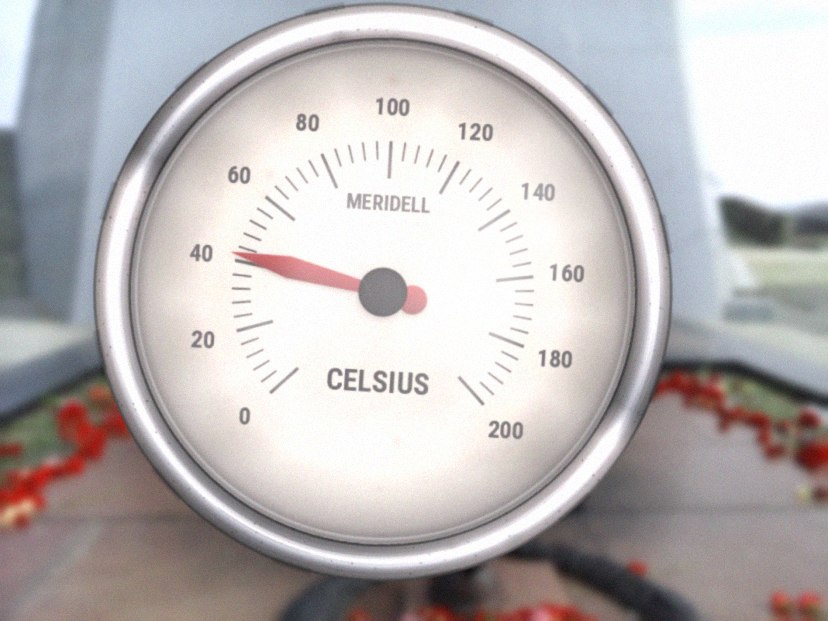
value=42 unit=°C
